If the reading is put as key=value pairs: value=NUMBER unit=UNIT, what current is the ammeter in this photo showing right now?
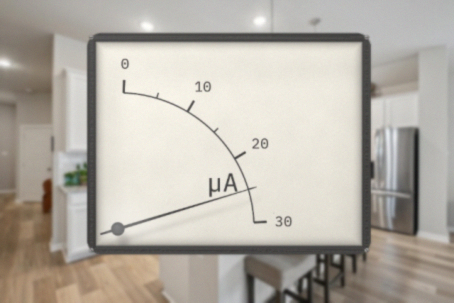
value=25 unit=µA
